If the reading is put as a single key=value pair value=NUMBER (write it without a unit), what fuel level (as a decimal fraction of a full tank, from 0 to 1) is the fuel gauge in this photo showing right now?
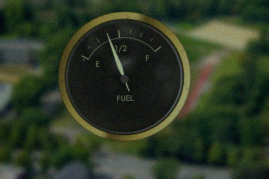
value=0.375
